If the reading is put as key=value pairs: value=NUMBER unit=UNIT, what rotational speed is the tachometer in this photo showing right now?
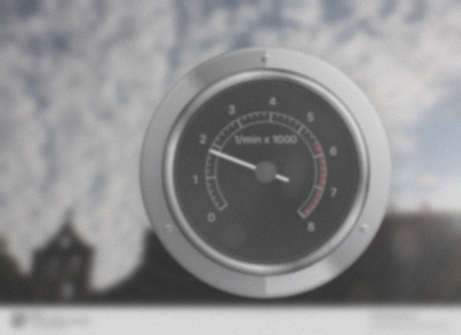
value=1800 unit=rpm
